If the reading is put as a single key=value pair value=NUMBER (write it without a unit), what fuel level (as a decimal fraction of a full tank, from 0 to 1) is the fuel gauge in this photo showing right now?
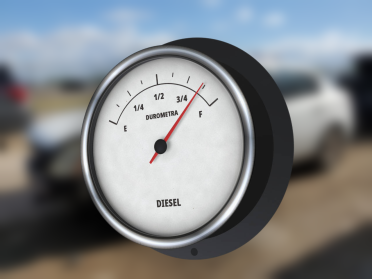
value=0.875
